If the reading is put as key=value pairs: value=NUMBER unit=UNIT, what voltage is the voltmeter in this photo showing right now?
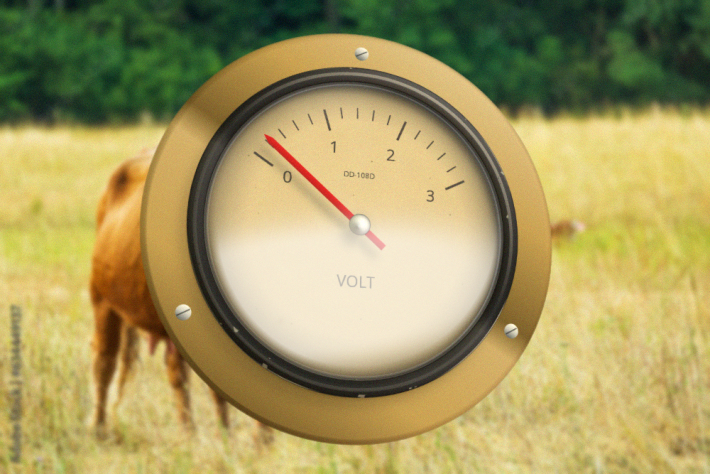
value=0.2 unit=V
